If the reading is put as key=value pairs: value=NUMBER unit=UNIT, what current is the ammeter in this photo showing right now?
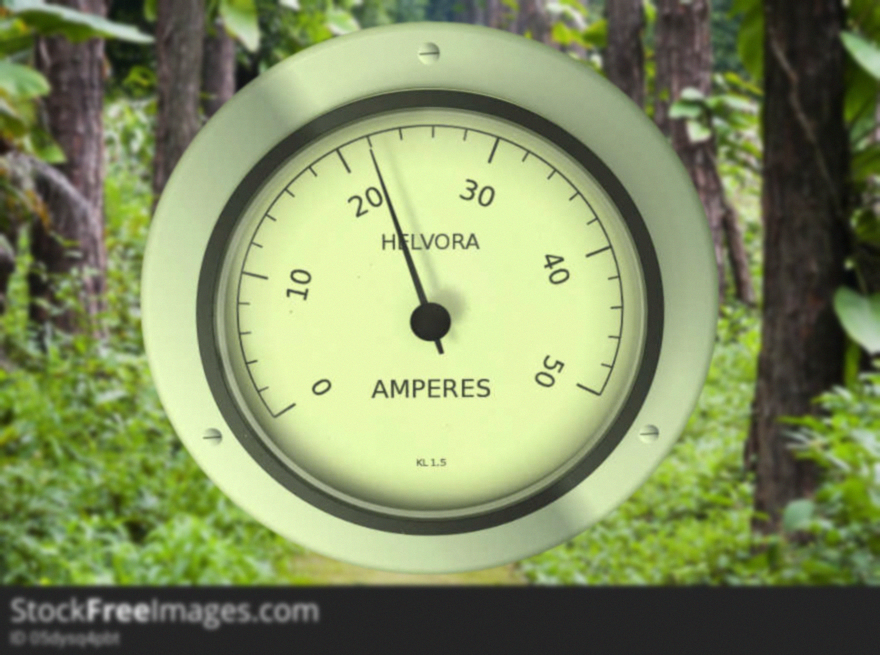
value=22 unit=A
